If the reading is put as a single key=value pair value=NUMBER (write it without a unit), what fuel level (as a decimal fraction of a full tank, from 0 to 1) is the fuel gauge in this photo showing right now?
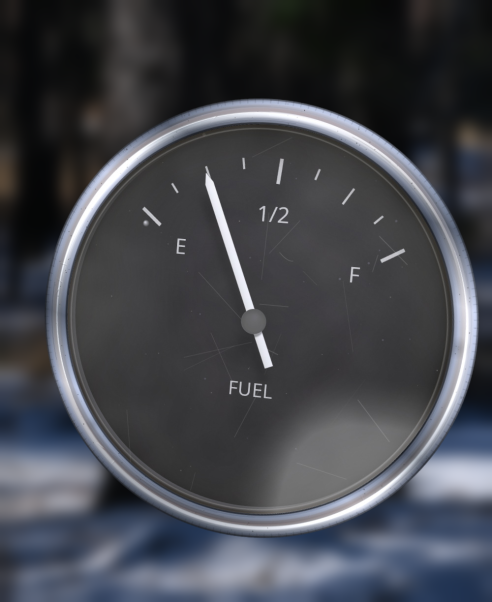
value=0.25
